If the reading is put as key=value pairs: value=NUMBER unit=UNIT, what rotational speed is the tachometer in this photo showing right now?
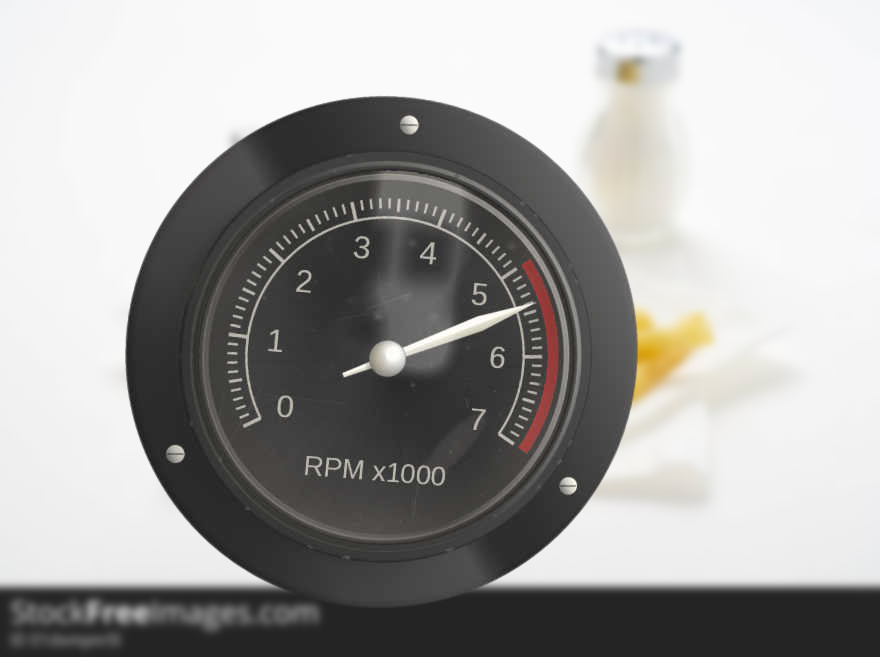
value=5400 unit=rpm
